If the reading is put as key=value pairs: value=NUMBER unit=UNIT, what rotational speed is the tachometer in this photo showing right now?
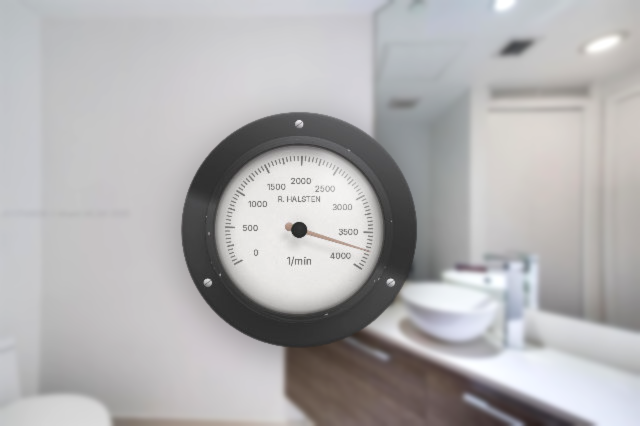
value=3750 unit=rpm
